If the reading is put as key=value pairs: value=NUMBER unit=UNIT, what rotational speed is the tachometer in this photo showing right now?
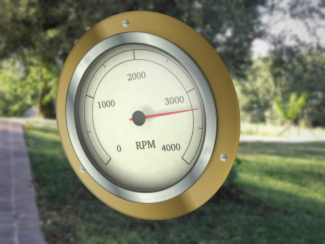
value=3250 unit=rpm
